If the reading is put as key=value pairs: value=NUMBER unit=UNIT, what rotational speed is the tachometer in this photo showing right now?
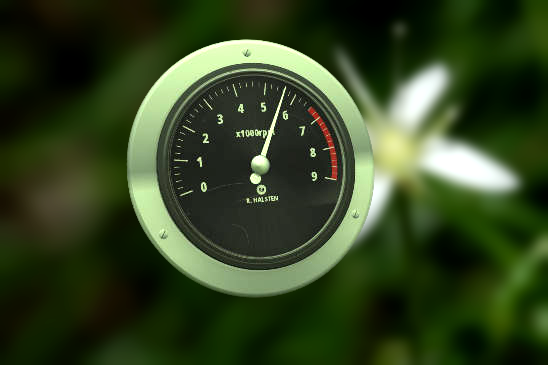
value=5600 unit=rpm
